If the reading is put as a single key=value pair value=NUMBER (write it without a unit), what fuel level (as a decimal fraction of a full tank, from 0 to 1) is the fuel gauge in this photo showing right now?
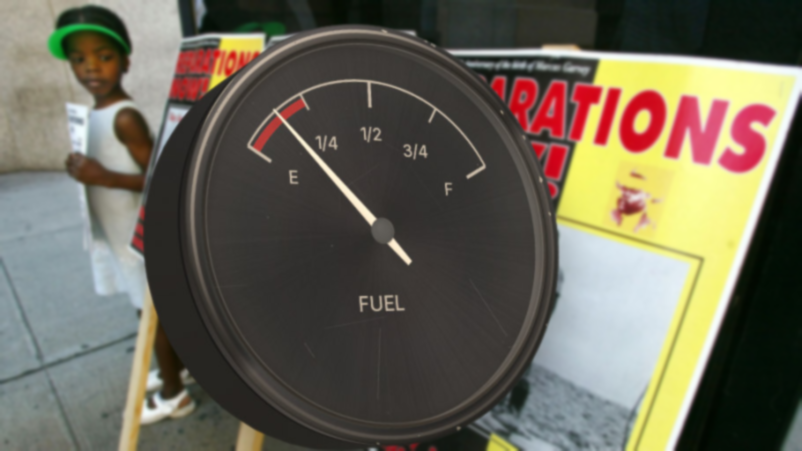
value=0.125
